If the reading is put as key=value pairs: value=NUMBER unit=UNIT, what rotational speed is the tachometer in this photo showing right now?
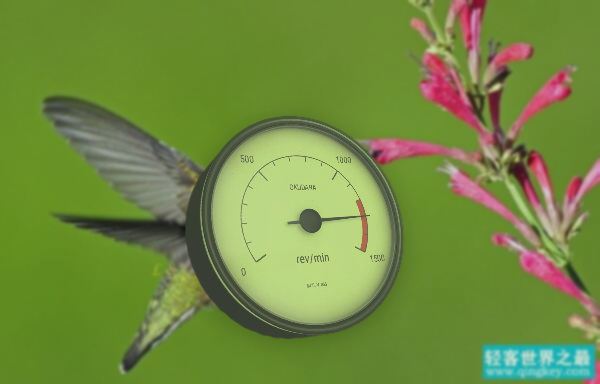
value=1300 unit=rpm
